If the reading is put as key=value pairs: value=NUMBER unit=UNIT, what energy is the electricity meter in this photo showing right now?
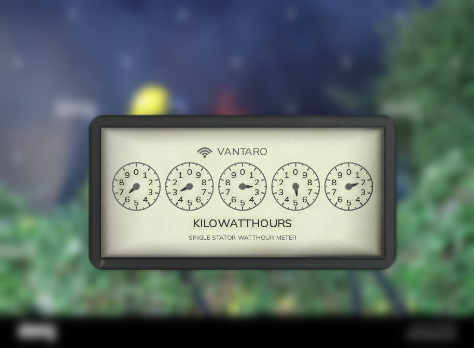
value=63252 unit=kWh
